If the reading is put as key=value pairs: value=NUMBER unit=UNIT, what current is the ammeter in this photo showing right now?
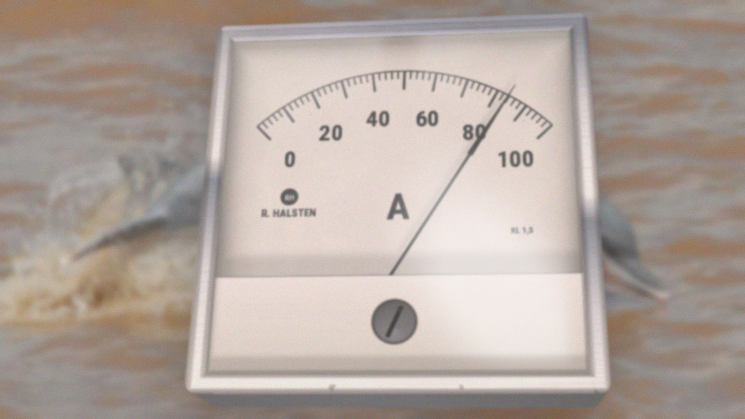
value=84 unit=A
